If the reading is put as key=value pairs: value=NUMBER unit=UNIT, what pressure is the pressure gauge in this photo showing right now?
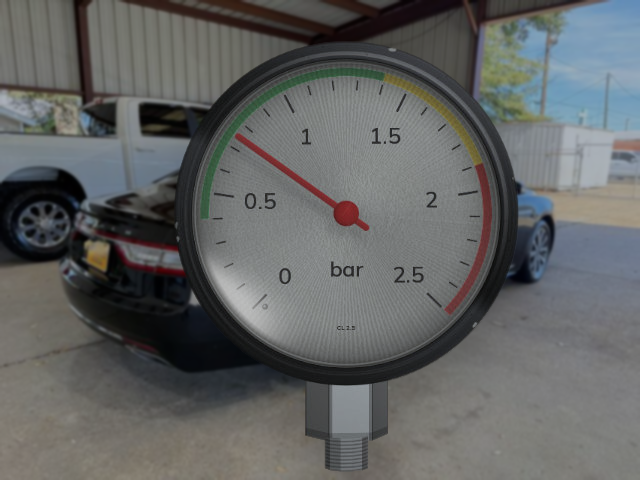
value=0.75 unit=bar
